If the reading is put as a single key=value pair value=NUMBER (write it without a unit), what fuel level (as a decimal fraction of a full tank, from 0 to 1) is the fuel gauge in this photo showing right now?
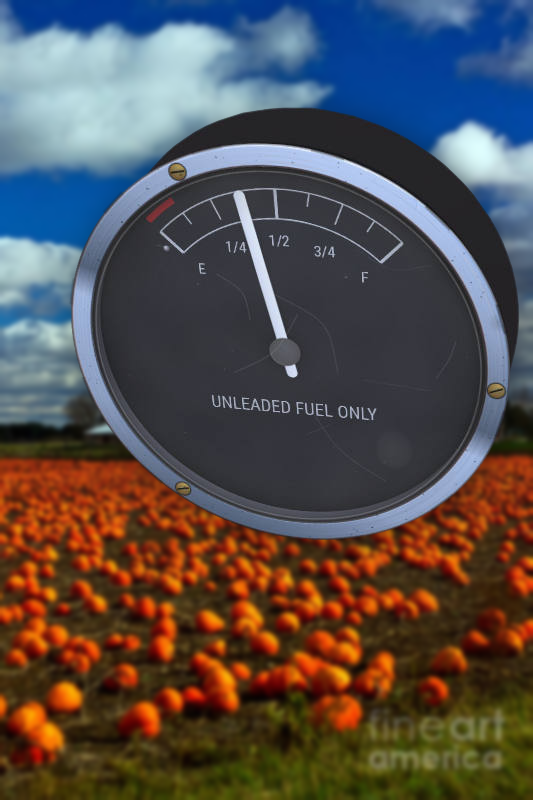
value=0.375
